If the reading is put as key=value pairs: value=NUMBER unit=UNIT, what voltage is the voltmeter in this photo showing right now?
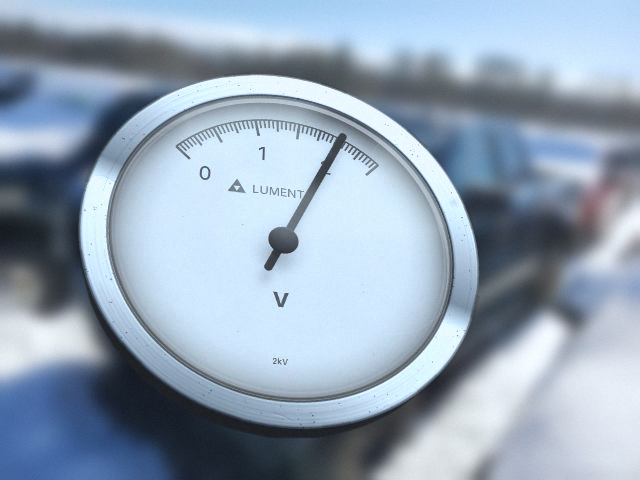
value=2 unit=V
